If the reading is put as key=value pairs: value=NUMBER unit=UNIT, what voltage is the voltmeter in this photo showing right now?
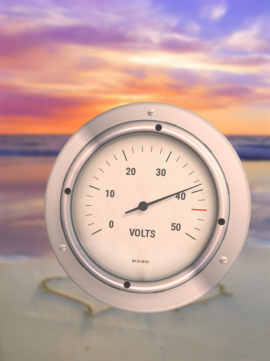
value=39 unit=V
